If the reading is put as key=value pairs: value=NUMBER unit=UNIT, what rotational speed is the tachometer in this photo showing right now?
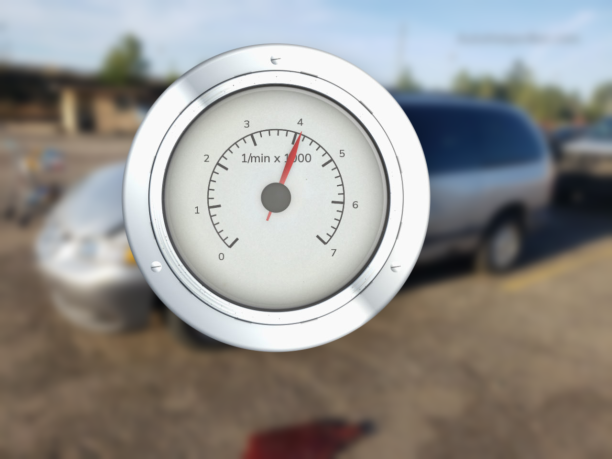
value=4100 unit=rpm
